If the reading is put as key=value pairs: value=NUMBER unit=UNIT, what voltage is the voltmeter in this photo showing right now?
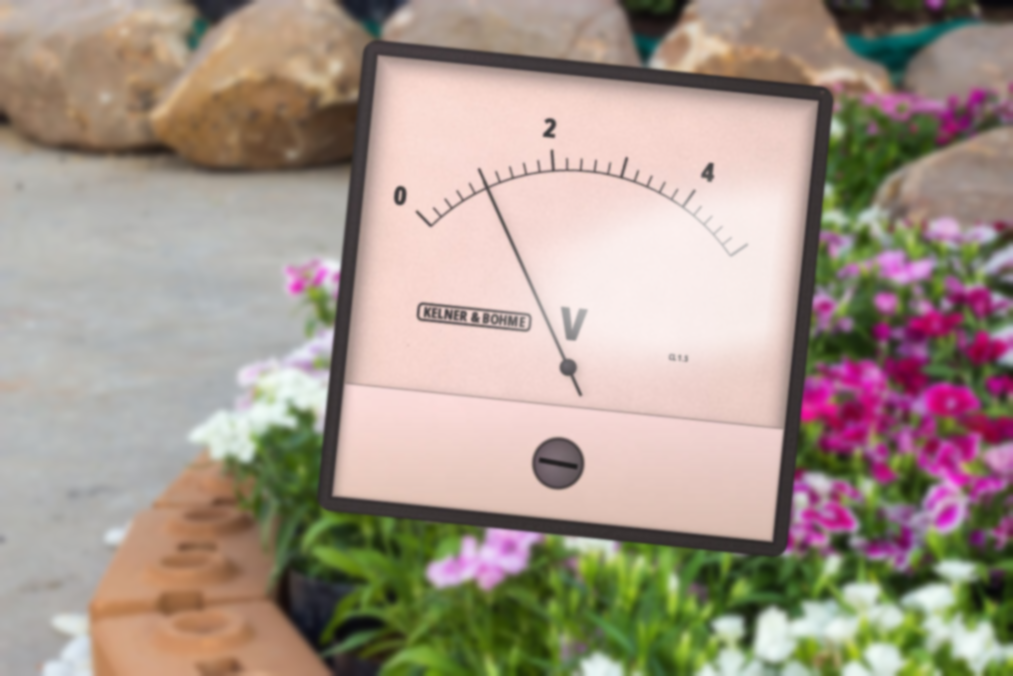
value=1 unit=V
